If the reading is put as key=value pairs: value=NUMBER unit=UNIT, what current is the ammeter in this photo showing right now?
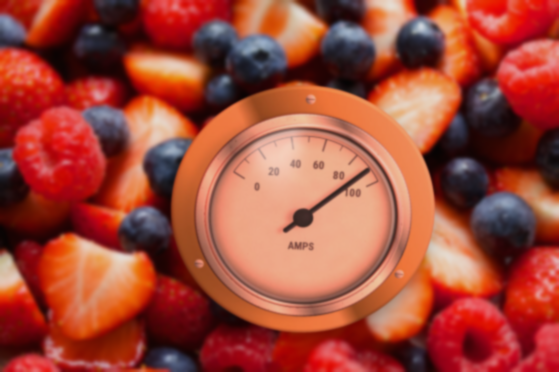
value=90 unit=A
